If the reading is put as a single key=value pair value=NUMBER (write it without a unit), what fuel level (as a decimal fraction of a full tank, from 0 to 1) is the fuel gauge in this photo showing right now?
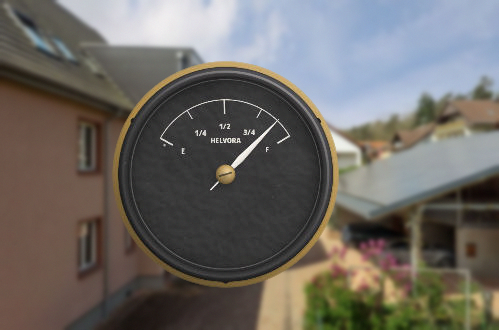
value=0.875
